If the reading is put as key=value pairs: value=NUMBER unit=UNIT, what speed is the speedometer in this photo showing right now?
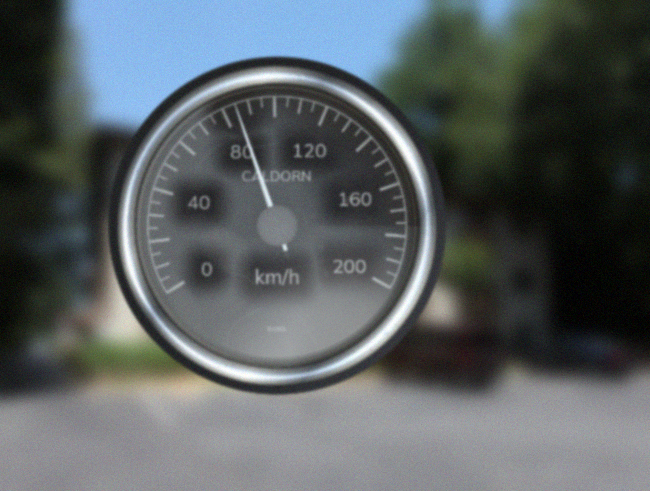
value=85 unit=km/h
